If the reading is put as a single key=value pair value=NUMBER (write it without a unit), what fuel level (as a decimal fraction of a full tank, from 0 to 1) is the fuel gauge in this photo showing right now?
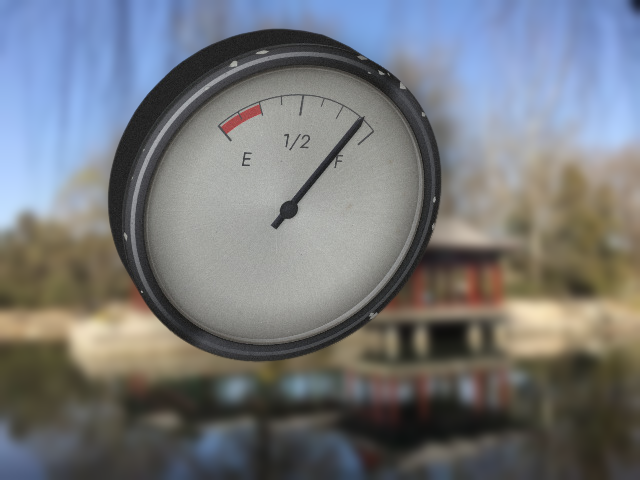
value=0.875
